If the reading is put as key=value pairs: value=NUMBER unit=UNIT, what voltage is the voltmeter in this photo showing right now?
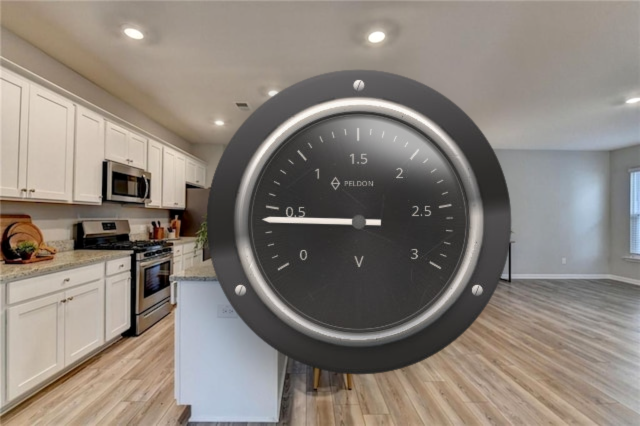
value=0.4 unit=V
